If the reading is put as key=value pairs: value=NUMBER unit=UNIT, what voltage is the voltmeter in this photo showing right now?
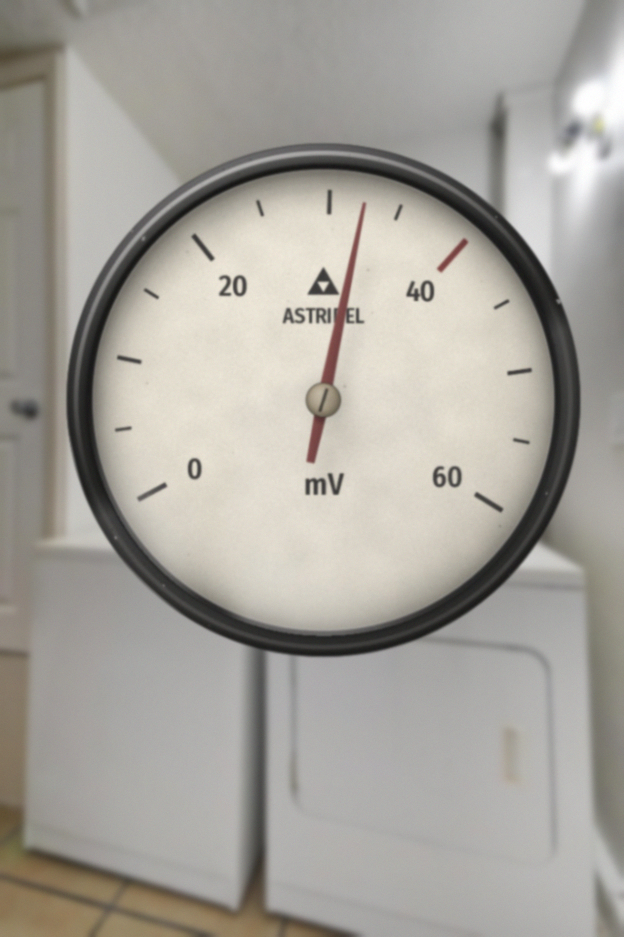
value=32.5 unit=mV
